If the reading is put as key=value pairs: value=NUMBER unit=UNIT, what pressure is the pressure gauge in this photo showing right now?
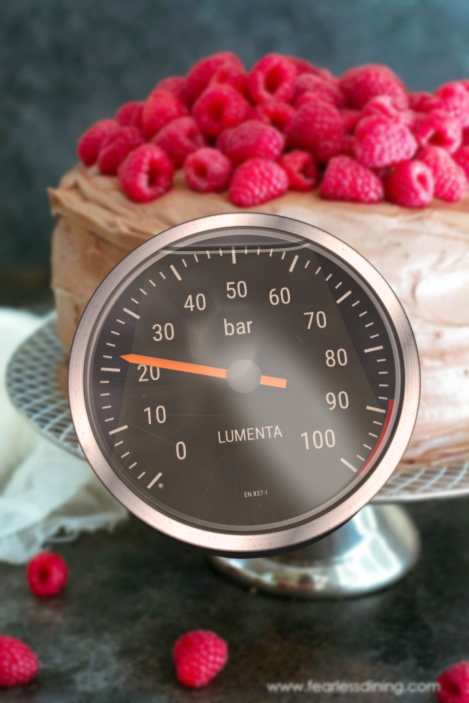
value=22 unit=bar
